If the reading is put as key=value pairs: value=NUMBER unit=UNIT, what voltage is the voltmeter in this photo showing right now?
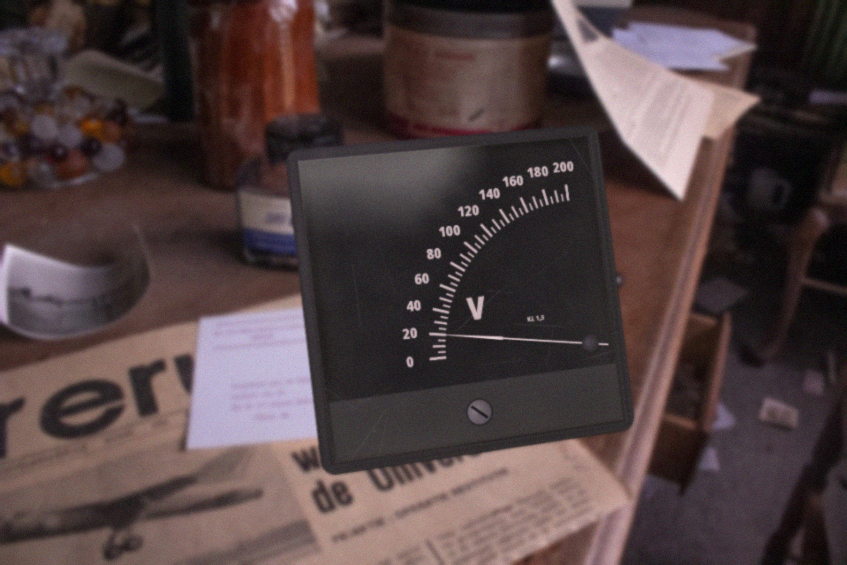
value=20 unit=V
